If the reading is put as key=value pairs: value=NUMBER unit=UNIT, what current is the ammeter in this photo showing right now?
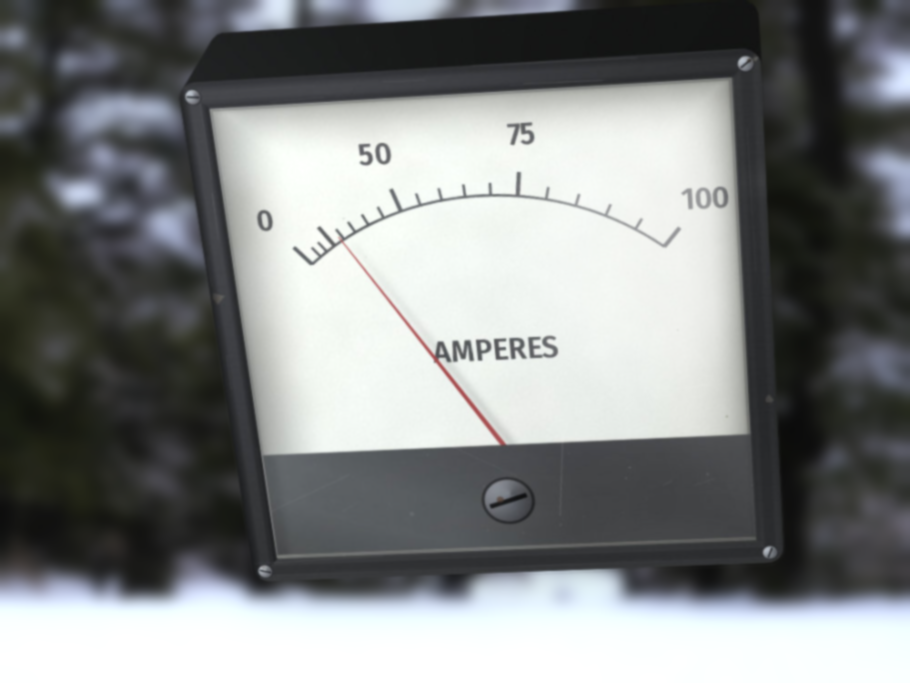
value=30 unit=A
